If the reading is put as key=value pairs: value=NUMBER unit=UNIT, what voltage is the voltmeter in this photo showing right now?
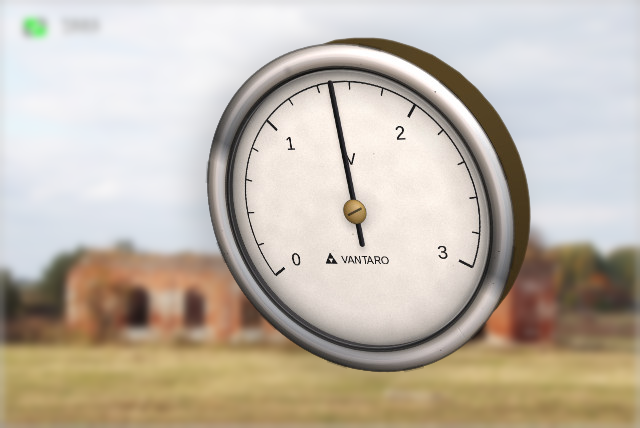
value=1.5 unit=V
